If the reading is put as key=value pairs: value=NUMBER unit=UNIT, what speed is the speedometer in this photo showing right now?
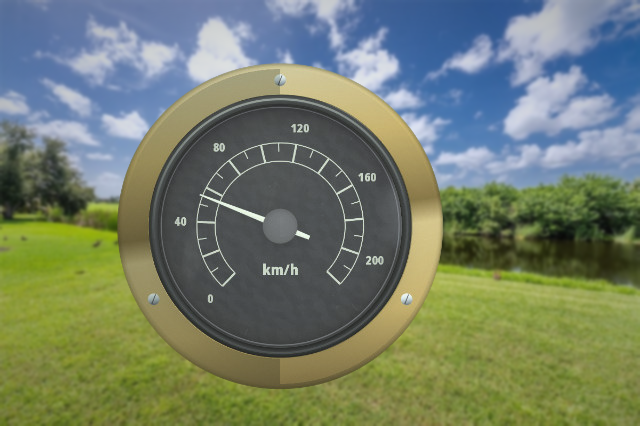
value=55 unit=km/h
